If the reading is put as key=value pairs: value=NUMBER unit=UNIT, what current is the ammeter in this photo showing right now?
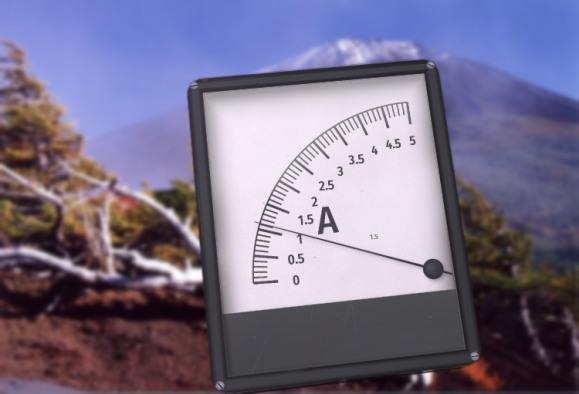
value=1.1 unit=A
